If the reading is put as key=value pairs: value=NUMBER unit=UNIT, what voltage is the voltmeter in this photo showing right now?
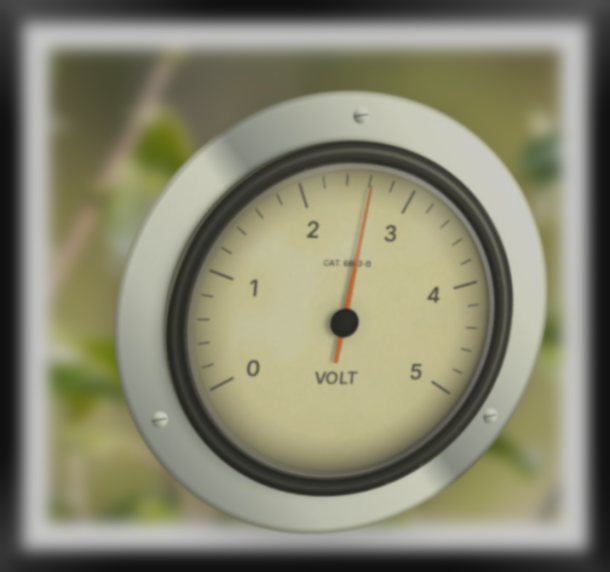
value=2.6 unit=V
